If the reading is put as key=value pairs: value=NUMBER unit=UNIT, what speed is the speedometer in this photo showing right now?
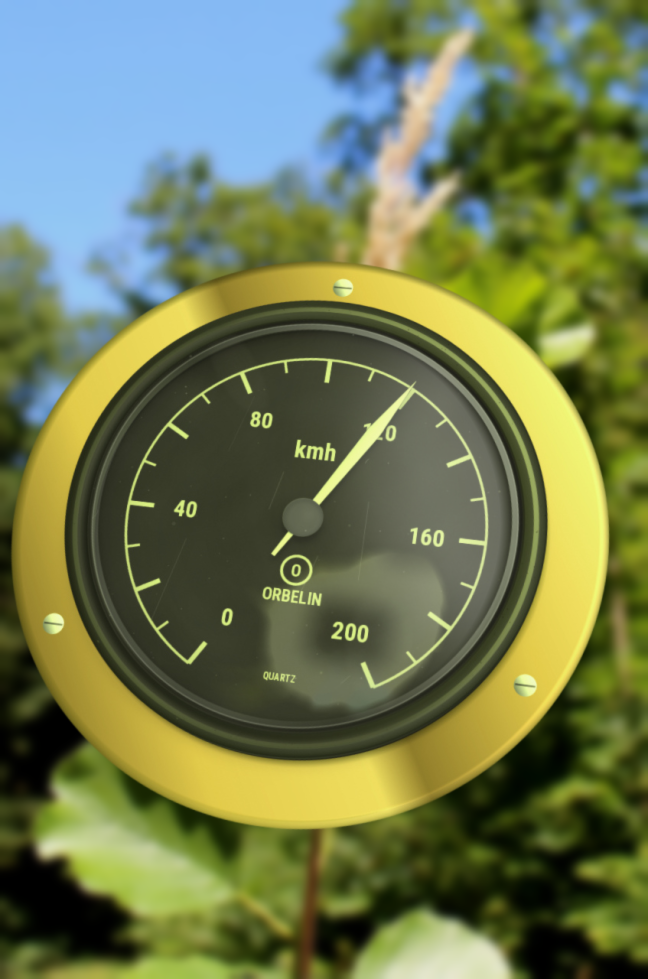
value=120 unit=km/h
